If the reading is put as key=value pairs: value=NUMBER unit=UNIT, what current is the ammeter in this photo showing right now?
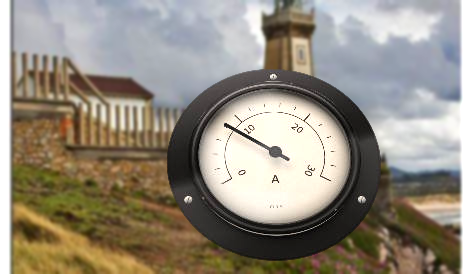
value=8 unit=A
